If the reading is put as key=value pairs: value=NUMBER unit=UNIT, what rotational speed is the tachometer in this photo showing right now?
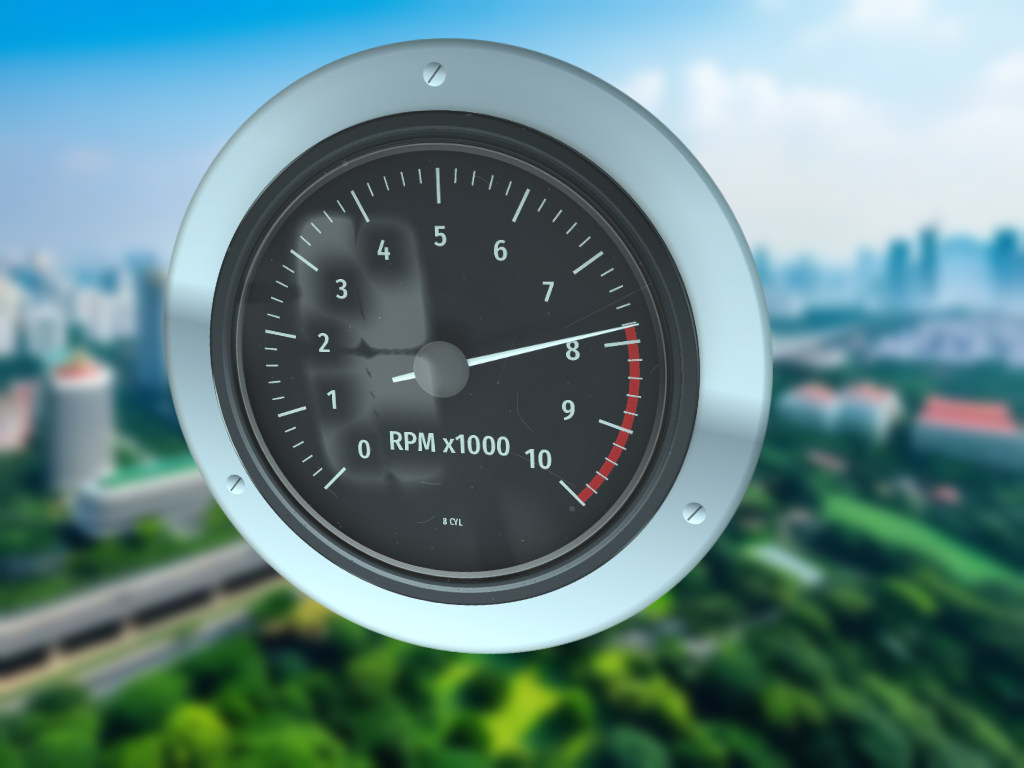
value=7800 unit=rpm
